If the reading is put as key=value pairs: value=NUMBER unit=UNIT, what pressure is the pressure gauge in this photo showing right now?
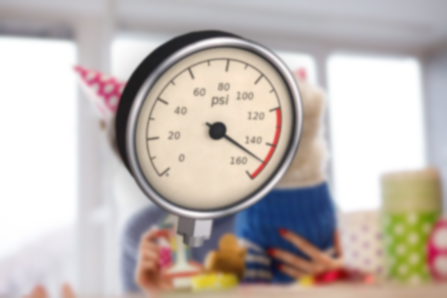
value=150 unit=psi
